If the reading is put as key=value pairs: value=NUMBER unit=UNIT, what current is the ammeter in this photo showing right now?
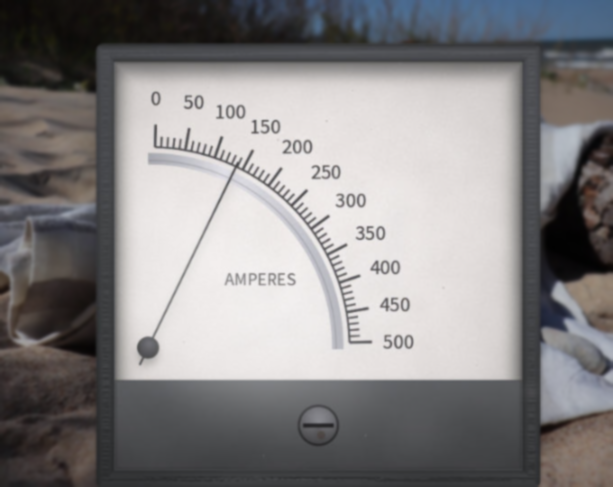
value=140 unit=A
